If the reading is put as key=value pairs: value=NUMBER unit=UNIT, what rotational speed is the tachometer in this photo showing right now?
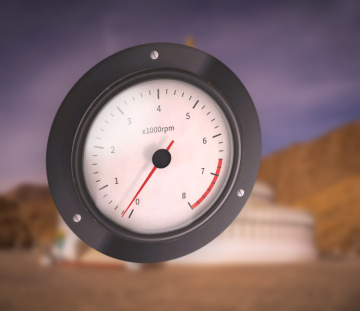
value=200 unit=rpm
